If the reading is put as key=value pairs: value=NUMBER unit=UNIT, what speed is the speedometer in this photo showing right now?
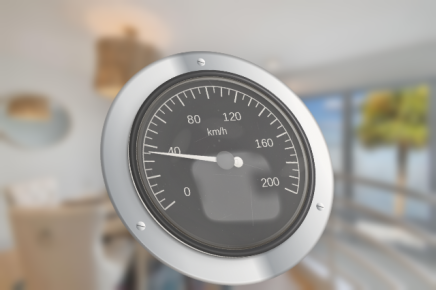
value=35 unit=km/h
